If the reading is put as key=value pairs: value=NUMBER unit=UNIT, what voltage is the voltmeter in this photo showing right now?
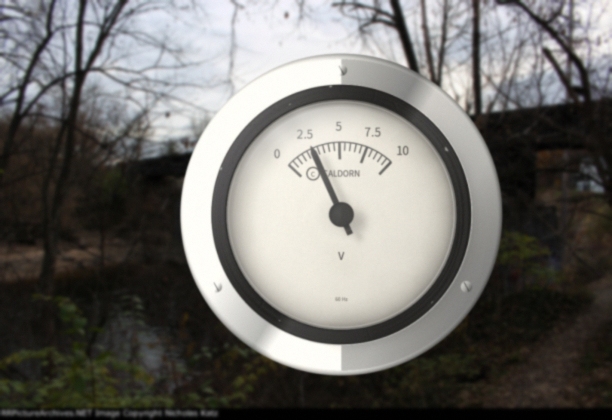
value=2.5 unit=V
